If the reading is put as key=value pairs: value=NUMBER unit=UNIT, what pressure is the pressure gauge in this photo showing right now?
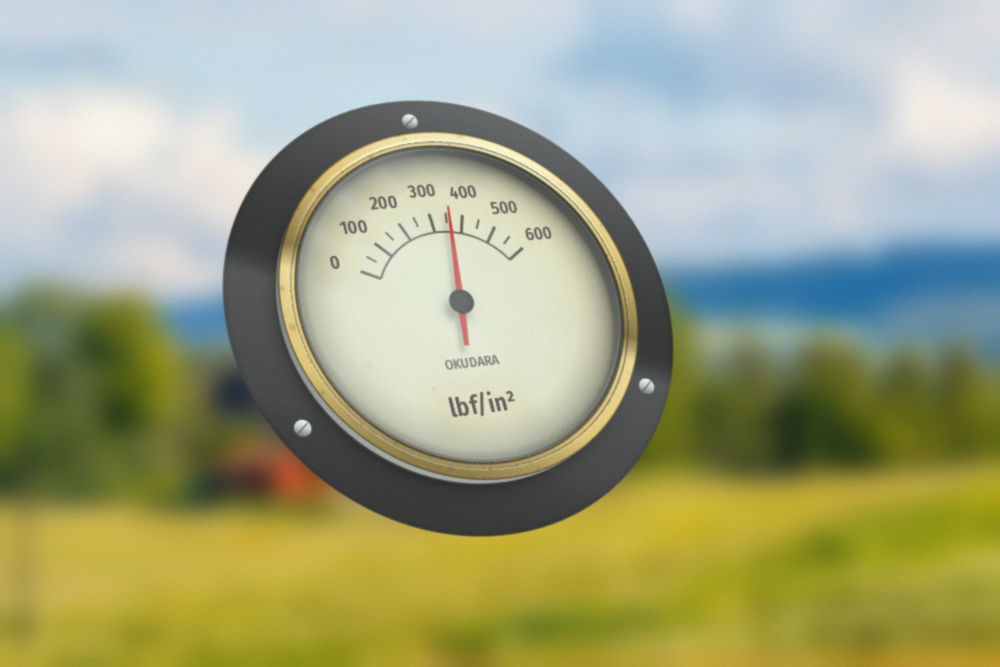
value=350 unit=psi
